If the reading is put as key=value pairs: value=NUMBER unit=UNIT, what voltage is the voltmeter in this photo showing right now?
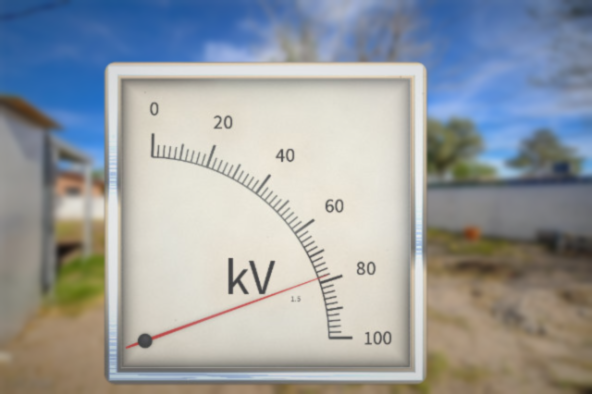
value=78 unit=kV
